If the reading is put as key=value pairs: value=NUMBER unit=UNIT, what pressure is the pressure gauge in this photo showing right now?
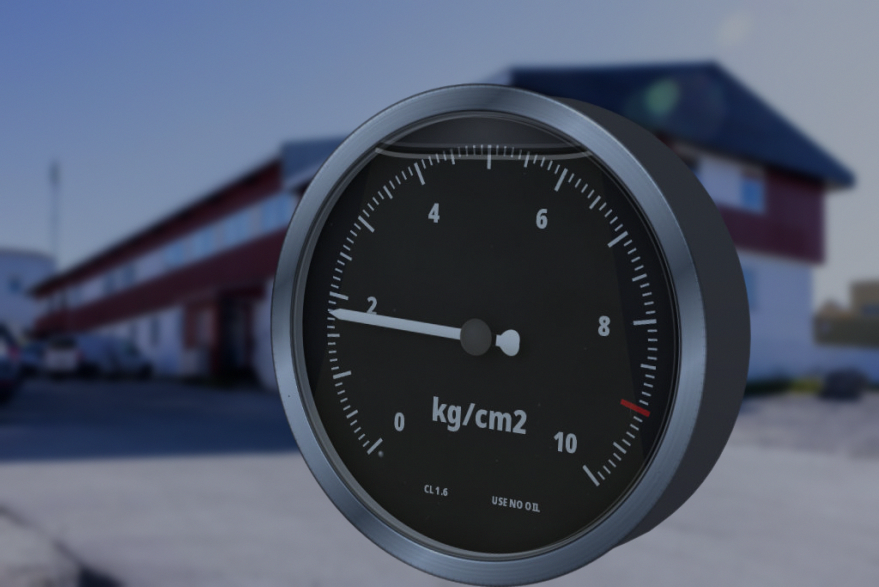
value=1.8 unit=kg/cm²
